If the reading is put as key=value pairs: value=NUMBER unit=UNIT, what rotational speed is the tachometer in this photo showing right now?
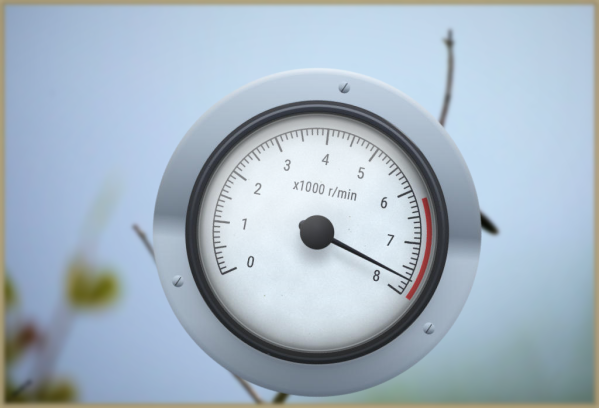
value=7700 unit=rpm
